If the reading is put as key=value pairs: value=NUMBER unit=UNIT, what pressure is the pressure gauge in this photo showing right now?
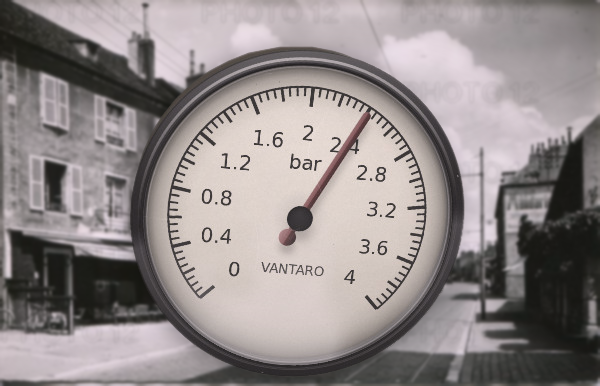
value=2.4 unit=bar
